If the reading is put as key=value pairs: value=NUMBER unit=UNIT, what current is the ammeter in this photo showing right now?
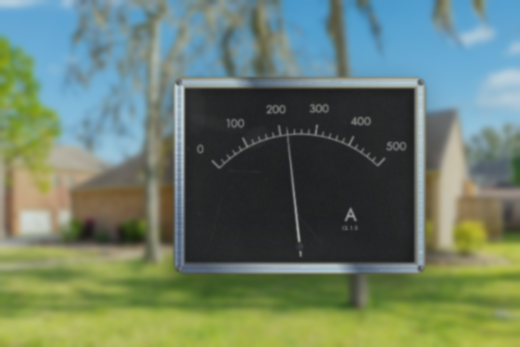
value=220 unit=A
